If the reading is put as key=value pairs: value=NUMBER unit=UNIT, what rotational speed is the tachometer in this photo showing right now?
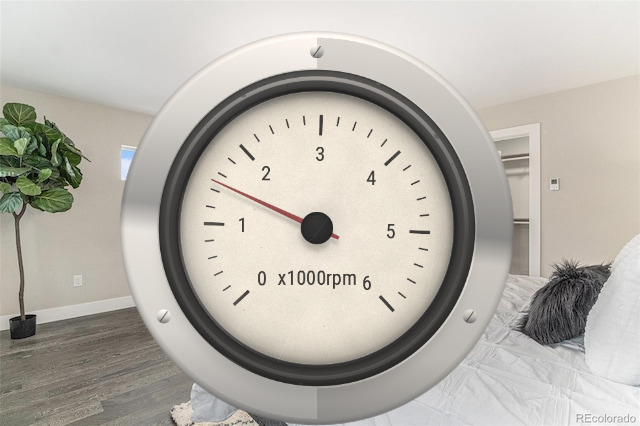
value=1500 unit=rpm
